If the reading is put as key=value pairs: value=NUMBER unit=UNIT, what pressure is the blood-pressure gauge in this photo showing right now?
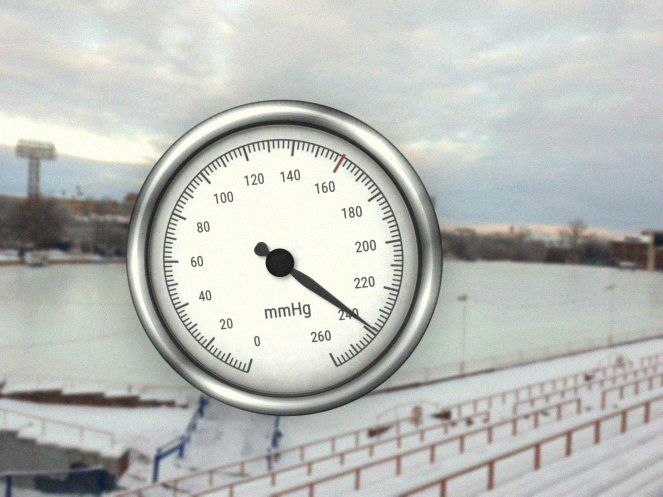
value=238 unit=mmHg
